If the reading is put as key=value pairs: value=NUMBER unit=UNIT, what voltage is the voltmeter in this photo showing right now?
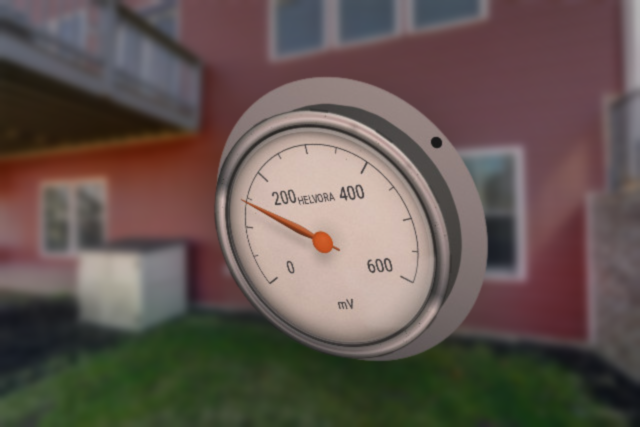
value=150 unit=mV
